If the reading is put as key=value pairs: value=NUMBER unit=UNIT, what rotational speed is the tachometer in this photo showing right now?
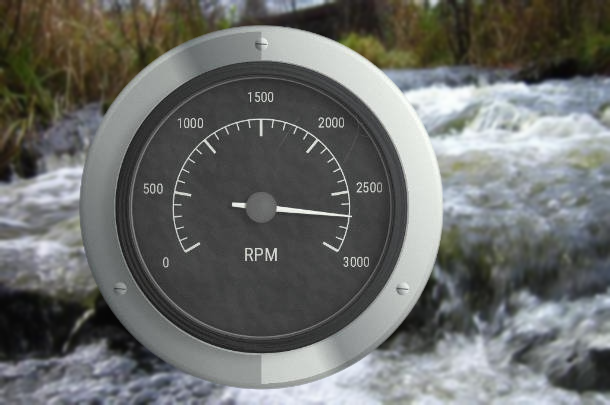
value=2700 unit=rpm
